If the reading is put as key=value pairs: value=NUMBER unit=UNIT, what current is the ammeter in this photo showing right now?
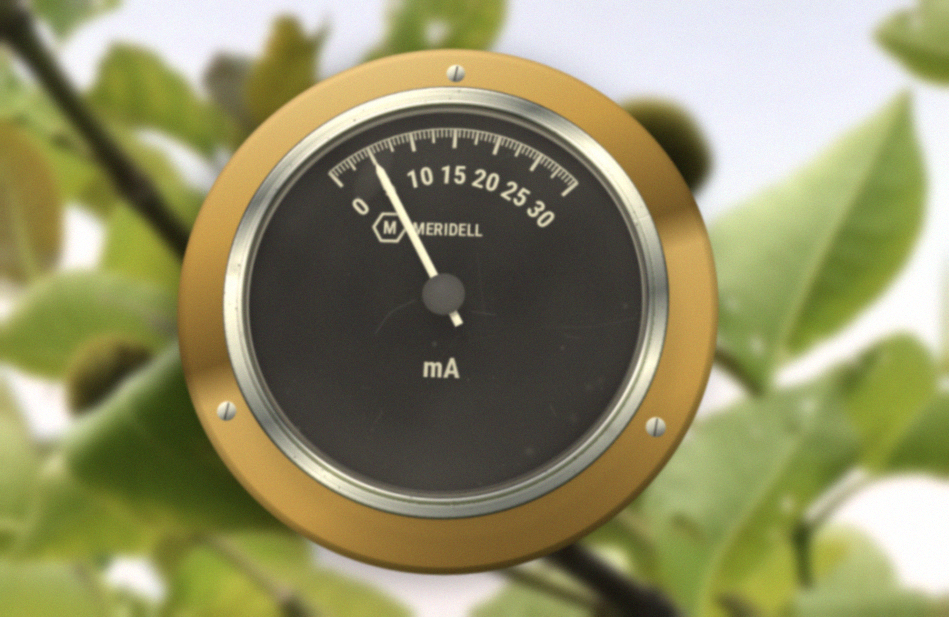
value=5 unit=mA
